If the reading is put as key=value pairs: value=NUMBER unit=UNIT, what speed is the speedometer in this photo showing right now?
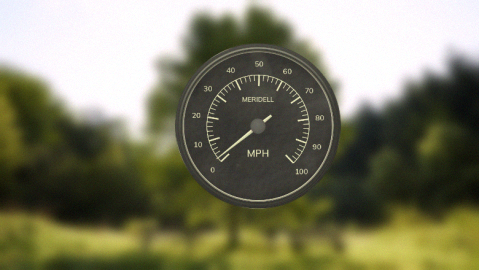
value=2 unit=mph
